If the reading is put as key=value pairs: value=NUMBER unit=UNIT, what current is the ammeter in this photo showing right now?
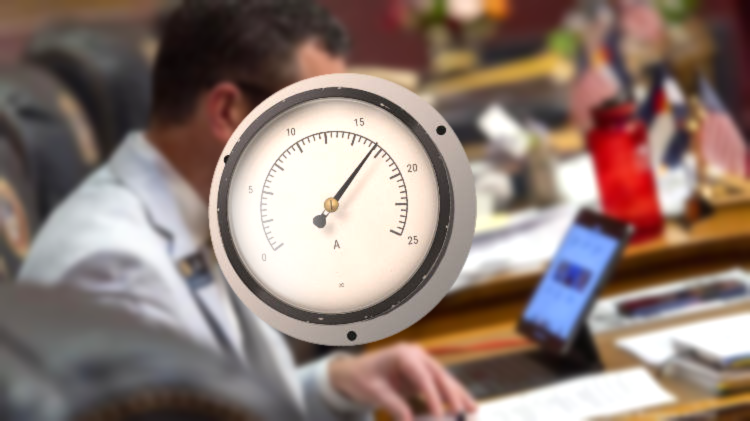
value=17 unit=A
